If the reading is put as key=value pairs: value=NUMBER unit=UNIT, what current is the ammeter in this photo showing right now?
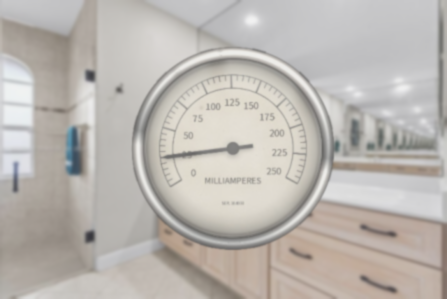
value=25 unit=mA
